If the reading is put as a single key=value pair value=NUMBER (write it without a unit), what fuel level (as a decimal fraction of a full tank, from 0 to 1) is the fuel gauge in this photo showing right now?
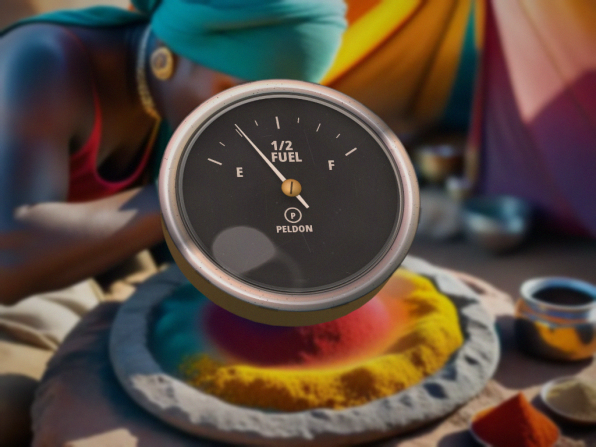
value=0.25
